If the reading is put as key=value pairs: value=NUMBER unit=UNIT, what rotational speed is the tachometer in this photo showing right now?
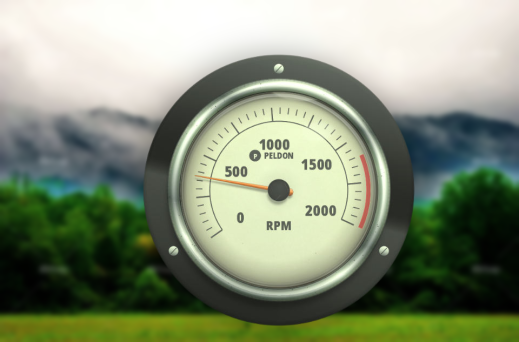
value=375 unit=rpm
